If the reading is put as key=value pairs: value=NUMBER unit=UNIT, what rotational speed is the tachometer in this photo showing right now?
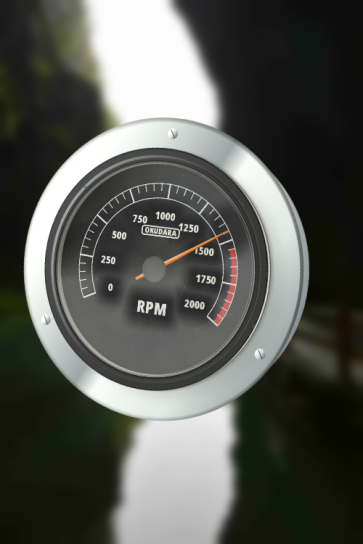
value=1450 unit=rpm
